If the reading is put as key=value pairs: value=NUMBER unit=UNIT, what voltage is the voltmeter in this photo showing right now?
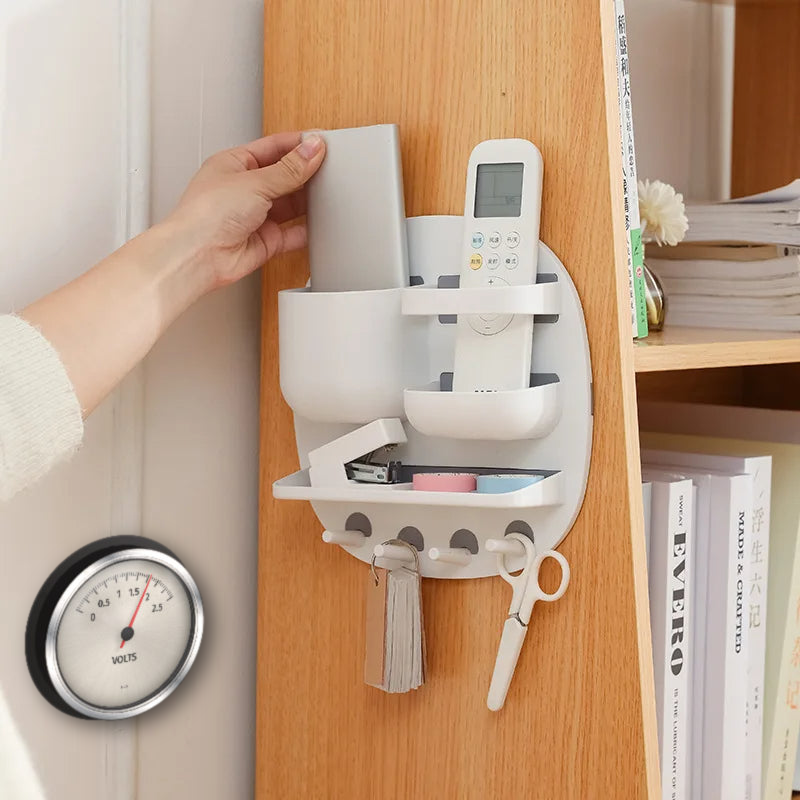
value=1.75 unit=V
